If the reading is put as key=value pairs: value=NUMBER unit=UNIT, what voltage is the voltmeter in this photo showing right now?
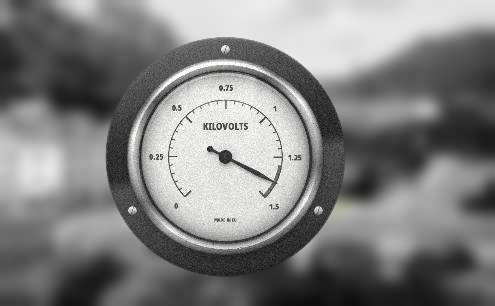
value=1.4 unit=kV
